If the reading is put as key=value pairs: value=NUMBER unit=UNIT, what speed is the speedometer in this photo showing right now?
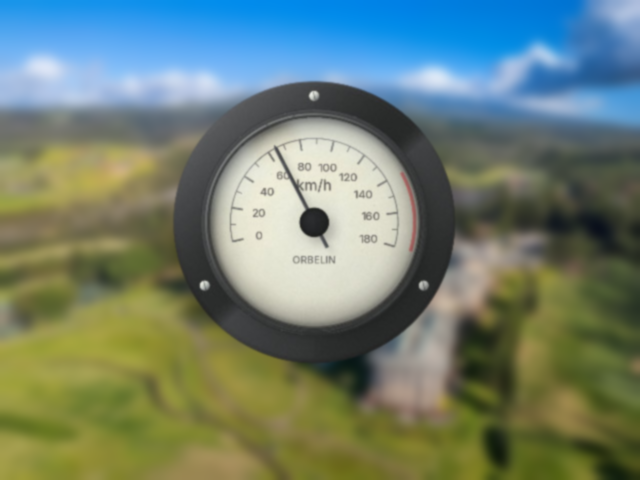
value=65 unit=km/h
